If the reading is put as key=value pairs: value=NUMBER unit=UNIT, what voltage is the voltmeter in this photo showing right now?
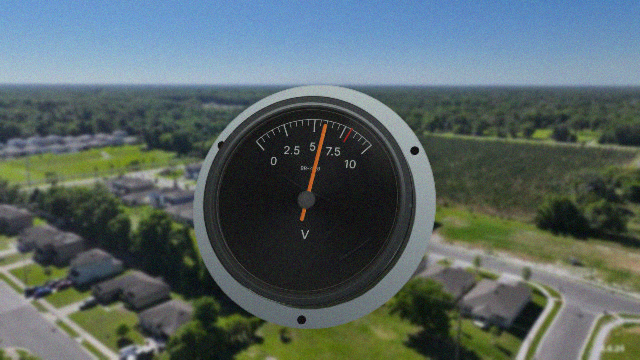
value=6 unit=V
